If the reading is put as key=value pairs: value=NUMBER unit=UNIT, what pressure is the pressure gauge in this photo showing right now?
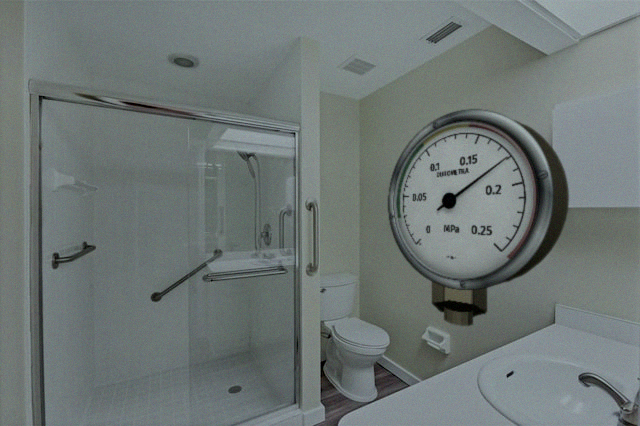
value=0.18 unit=MPa
